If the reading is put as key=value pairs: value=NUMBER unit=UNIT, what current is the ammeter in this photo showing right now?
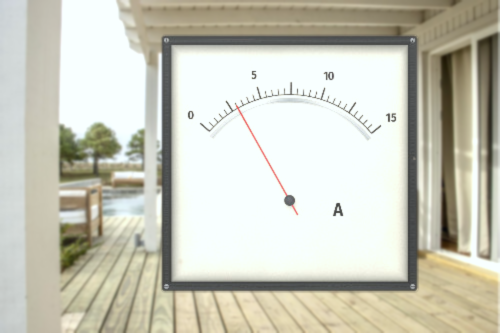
value=3 unit=A
